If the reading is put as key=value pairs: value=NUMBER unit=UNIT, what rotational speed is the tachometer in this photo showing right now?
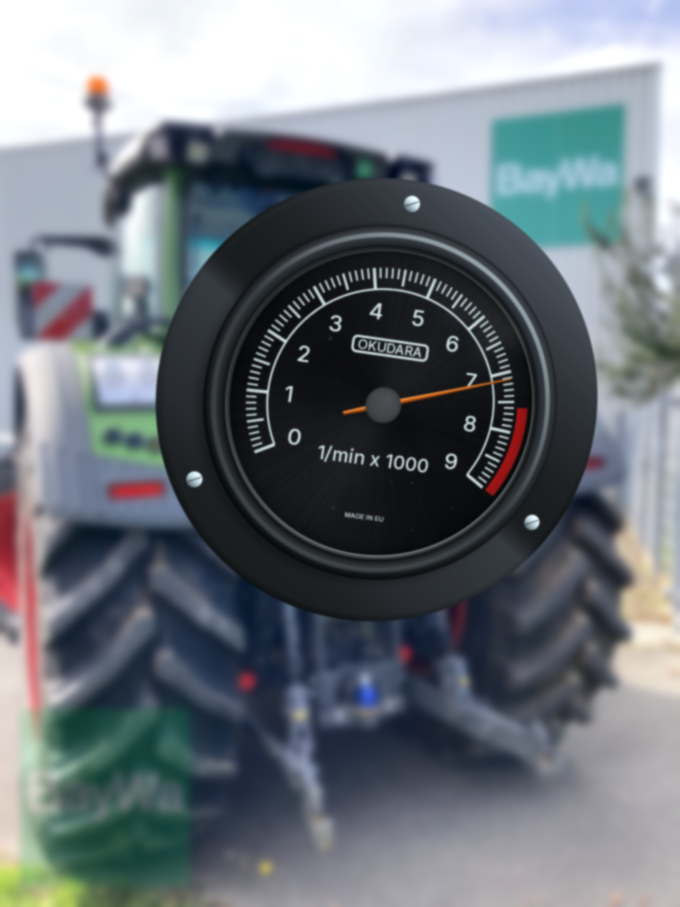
value=7100 unit=rpm
